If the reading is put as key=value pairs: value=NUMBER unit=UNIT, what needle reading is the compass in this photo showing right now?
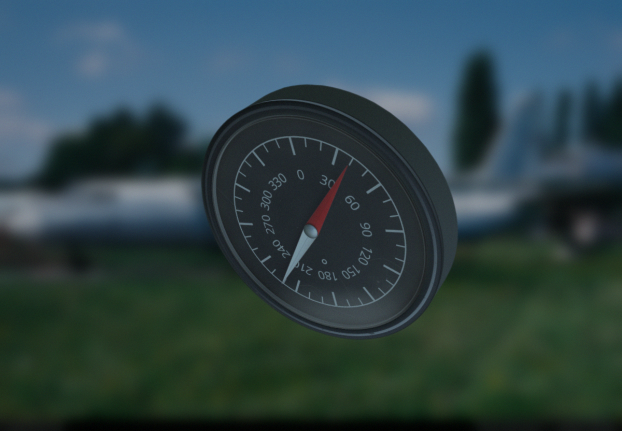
value=40 unit=°
